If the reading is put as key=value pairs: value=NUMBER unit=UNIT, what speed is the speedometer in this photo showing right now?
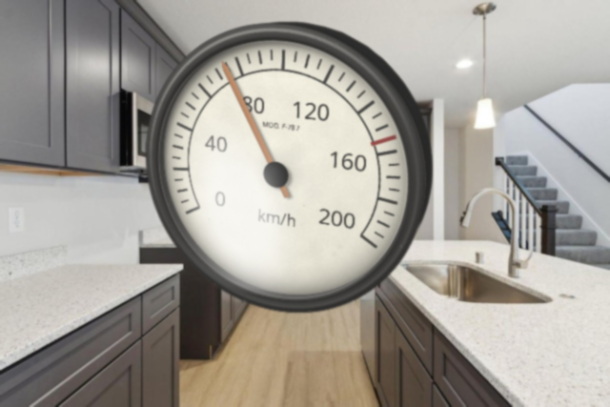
value=75 unit=km/h
